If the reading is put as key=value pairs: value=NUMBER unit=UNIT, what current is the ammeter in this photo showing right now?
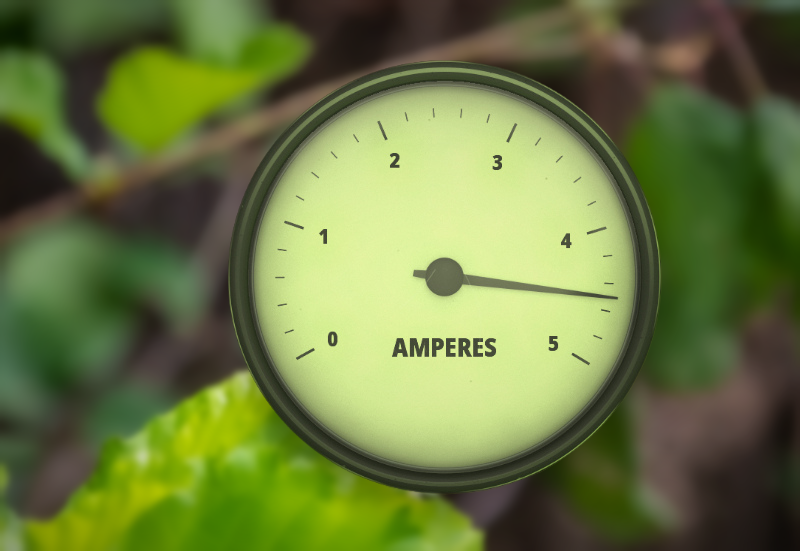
value=4.5 unit=A
